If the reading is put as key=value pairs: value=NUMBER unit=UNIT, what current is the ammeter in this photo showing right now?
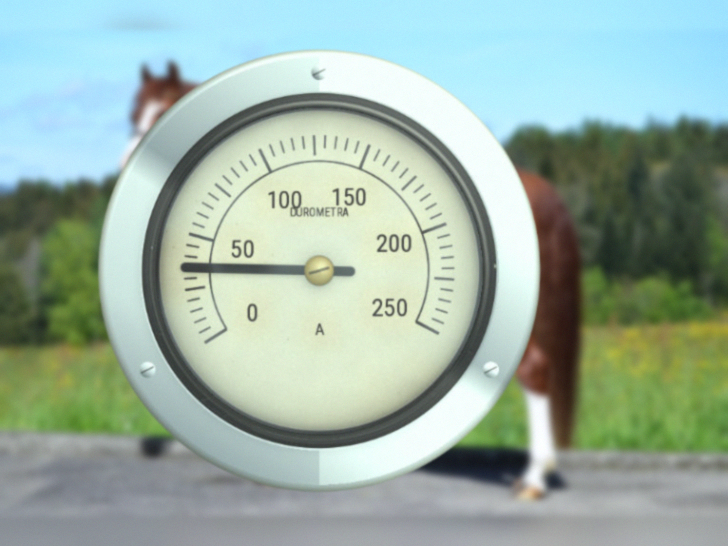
value=35 unit=A
